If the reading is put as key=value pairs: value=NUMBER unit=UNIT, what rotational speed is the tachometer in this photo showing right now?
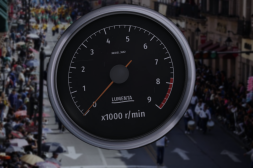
value=0 unit=rpm
